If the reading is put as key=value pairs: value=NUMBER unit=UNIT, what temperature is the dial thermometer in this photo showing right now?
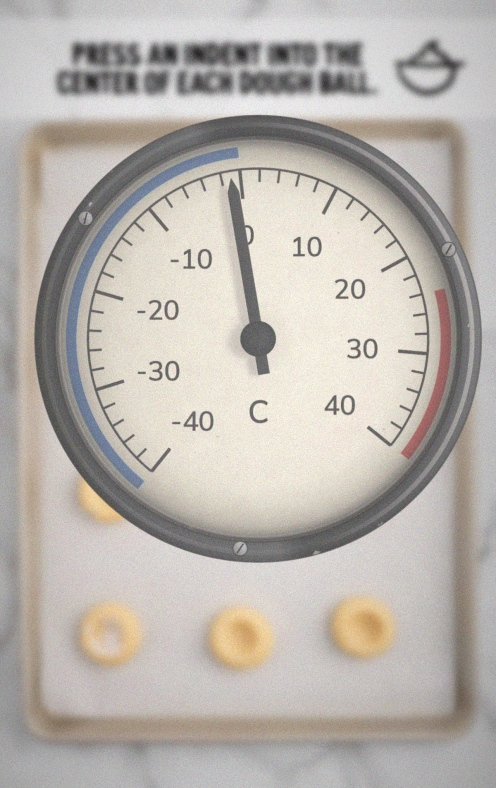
value=-1 unit=°C
